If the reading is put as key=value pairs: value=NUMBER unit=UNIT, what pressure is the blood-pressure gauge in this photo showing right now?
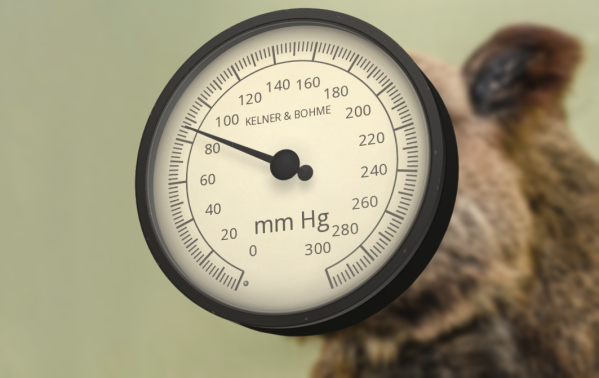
value=86 unit=mmHg
